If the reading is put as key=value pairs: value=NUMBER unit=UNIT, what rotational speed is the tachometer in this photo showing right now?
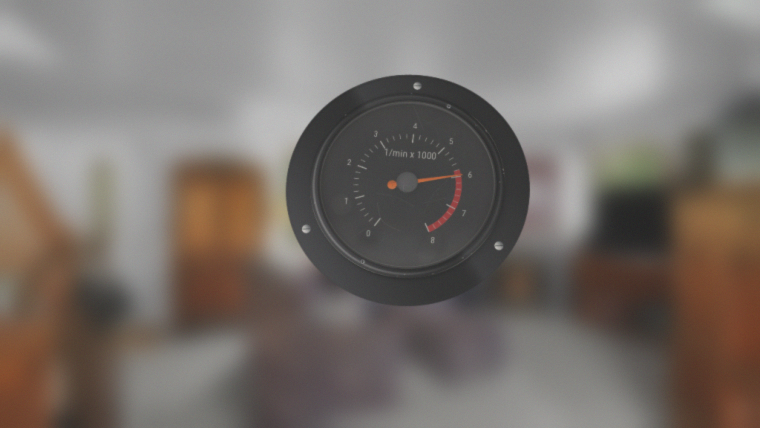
value=6000 unit=rpm
